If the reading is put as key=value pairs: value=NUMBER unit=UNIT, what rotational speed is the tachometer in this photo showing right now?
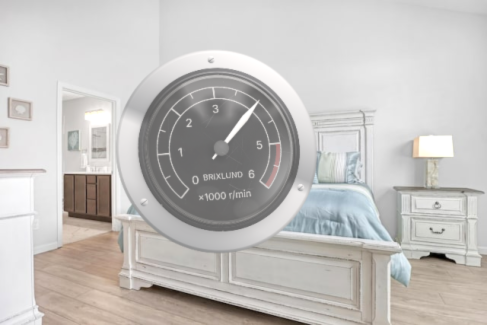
value=4000 unit=rpm
